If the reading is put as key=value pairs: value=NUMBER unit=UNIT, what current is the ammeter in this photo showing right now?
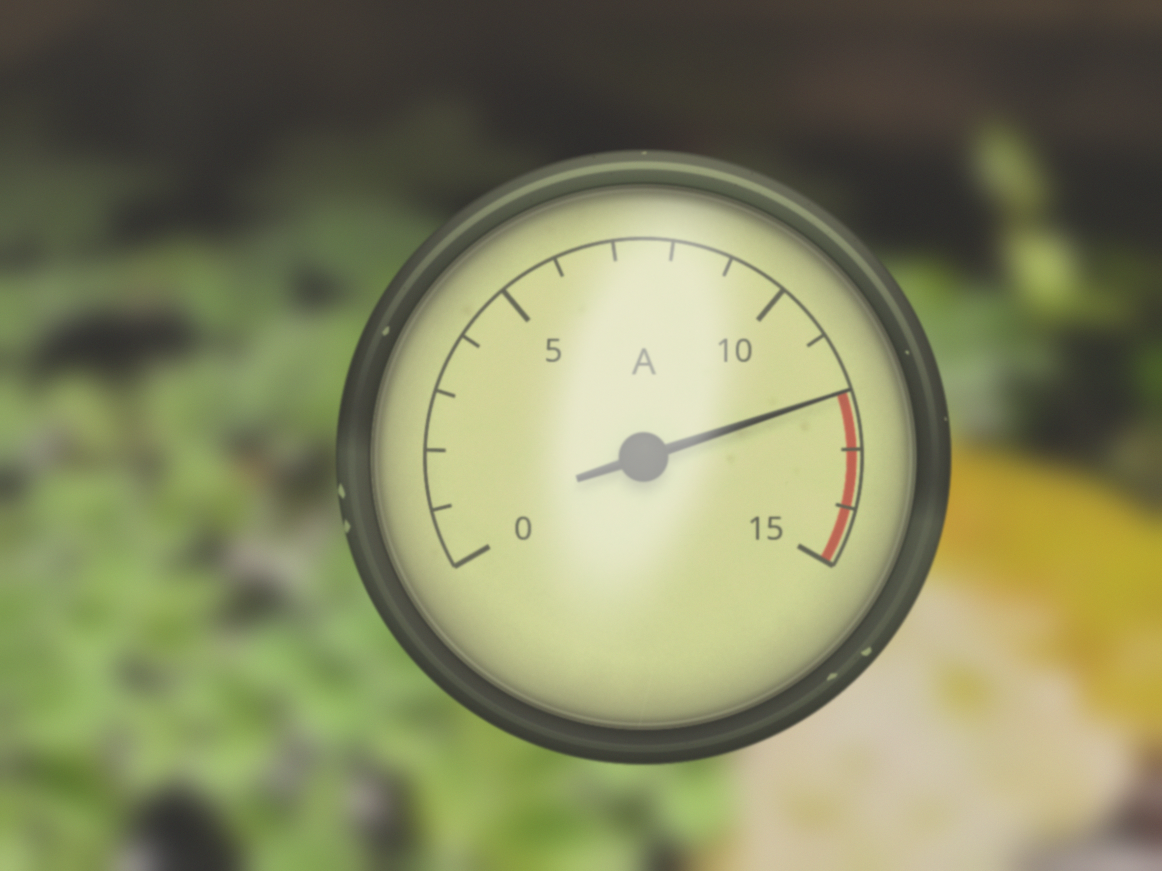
value=12 unit=A
